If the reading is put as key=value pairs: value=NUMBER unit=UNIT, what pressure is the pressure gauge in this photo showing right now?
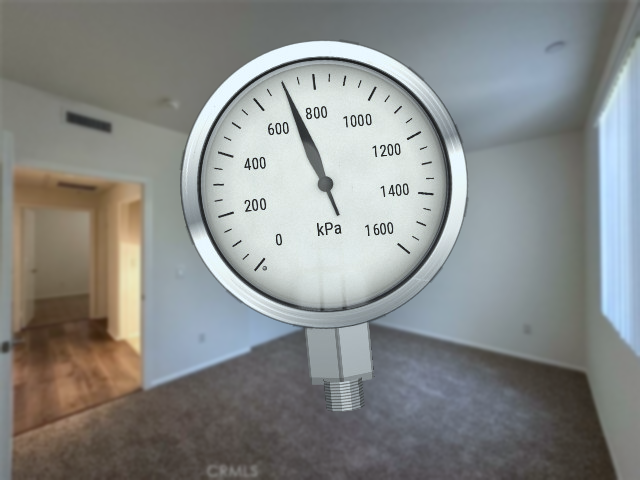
value=700 unit=kPa
